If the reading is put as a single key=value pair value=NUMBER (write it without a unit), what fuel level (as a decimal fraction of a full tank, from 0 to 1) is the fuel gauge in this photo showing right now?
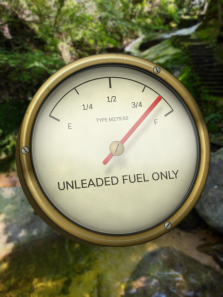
value=0.875
